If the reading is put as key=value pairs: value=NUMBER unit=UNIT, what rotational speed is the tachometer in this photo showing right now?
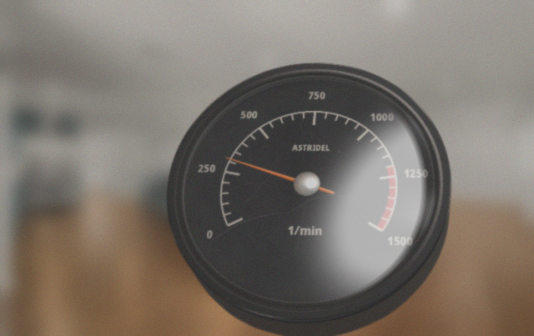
value=300 unit=rpm
